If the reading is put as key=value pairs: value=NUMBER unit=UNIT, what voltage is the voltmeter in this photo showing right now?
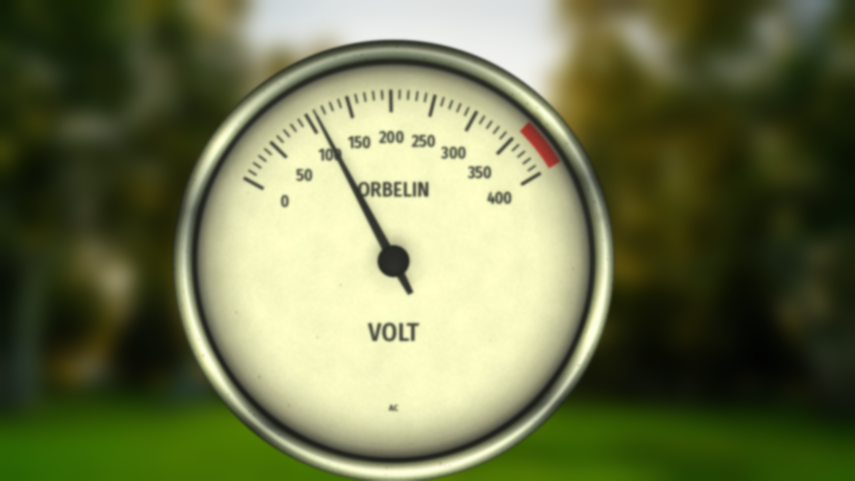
value=110 unit=V
